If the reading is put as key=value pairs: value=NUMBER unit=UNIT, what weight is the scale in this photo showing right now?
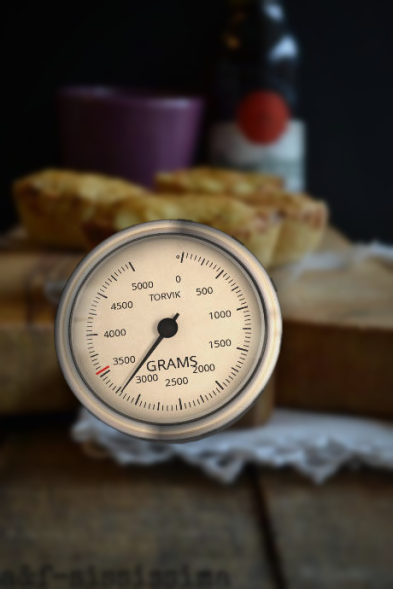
value=3200 unit=g
